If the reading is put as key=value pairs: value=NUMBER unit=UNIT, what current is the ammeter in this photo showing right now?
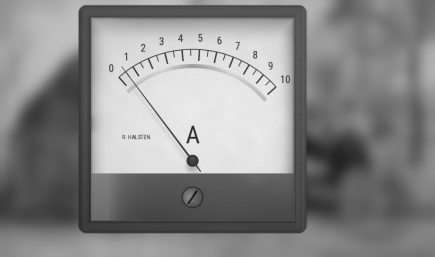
value=0.5 unit=A
